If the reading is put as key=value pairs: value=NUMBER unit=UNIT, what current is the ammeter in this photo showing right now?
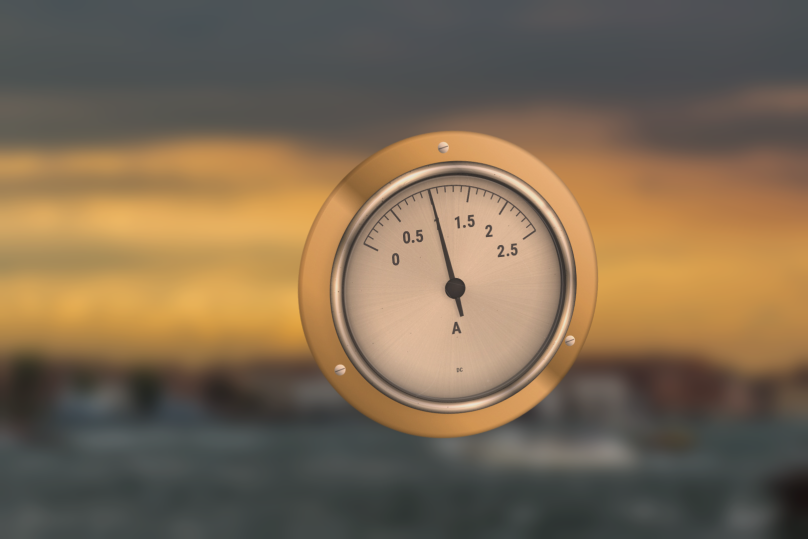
value=1 unit=A
